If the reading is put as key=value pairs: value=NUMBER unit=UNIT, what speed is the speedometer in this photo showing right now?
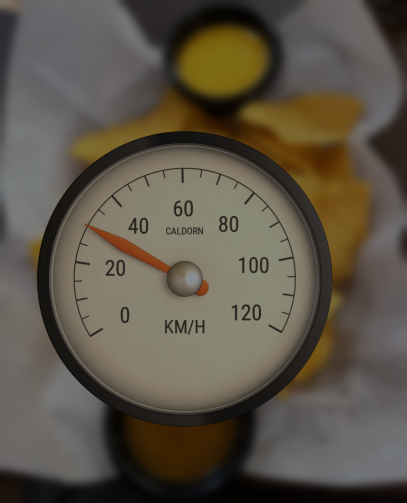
value=30 unit=km/h
